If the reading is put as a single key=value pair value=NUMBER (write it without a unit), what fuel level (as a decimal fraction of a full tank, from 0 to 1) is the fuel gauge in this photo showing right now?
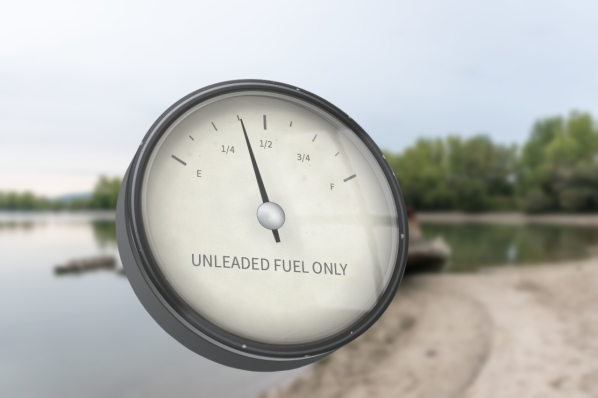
value=0.375
